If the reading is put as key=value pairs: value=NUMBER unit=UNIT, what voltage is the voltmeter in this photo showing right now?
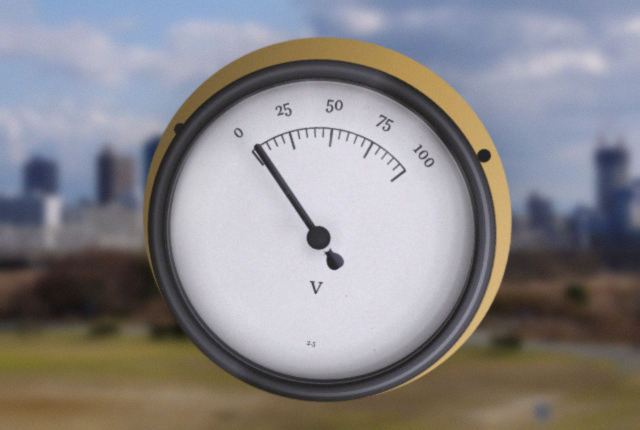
value=5 unit=V
